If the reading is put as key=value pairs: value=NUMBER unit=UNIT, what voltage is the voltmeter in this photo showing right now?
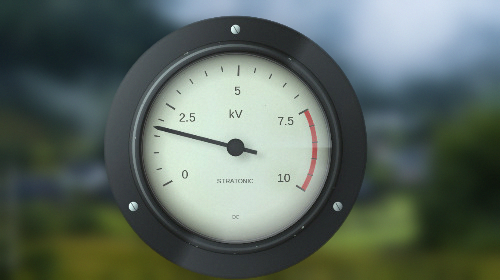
value=1.75 unit=kV
